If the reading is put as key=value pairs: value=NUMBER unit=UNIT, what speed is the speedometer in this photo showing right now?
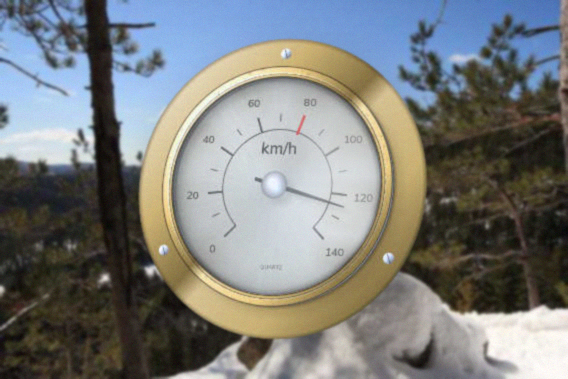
value=125 unit=km/h
